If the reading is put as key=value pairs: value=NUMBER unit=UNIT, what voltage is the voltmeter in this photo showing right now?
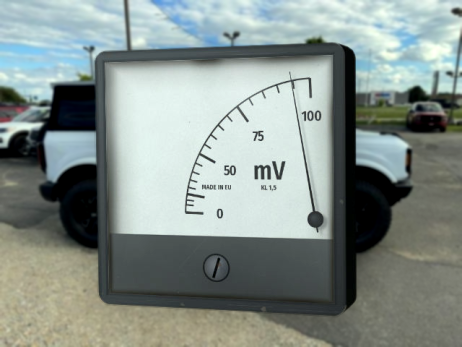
value=95 unit=mV
